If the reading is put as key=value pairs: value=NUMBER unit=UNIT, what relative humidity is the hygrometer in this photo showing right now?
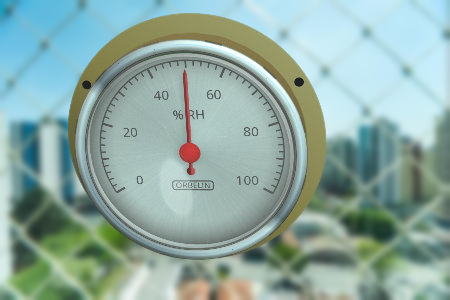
value=50 unit=%
